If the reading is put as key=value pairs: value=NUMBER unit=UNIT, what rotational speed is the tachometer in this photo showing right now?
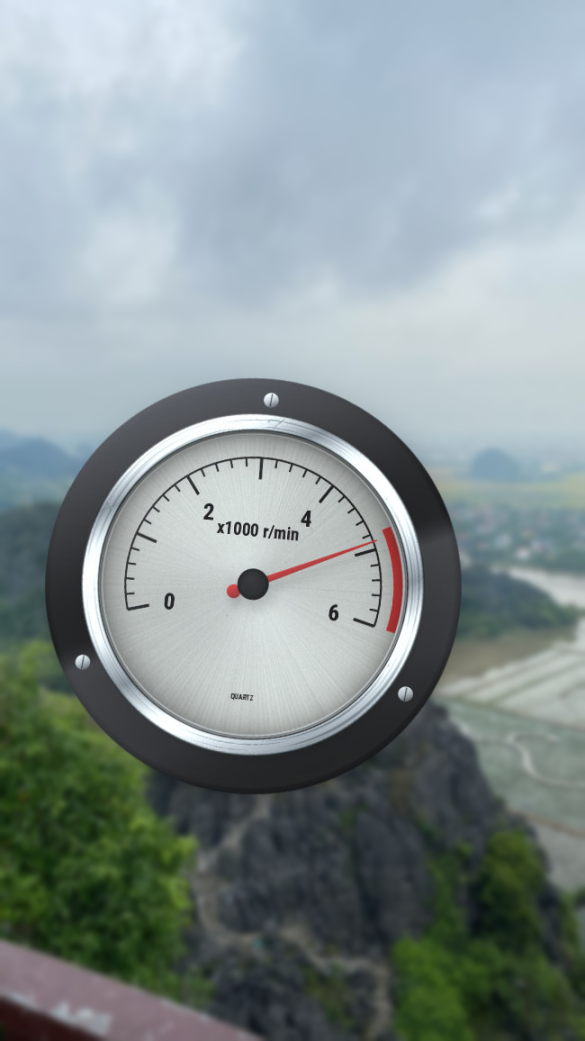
value=4900 unit=rpm
